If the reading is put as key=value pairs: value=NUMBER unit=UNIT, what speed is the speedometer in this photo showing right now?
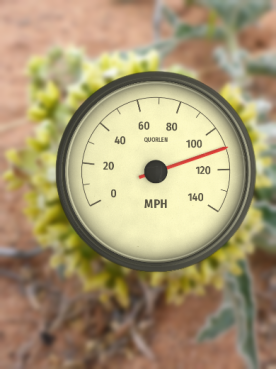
value=110 unit=mph
